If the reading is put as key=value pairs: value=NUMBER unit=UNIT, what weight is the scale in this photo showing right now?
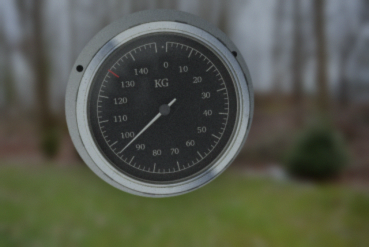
value=96 unit=kg
